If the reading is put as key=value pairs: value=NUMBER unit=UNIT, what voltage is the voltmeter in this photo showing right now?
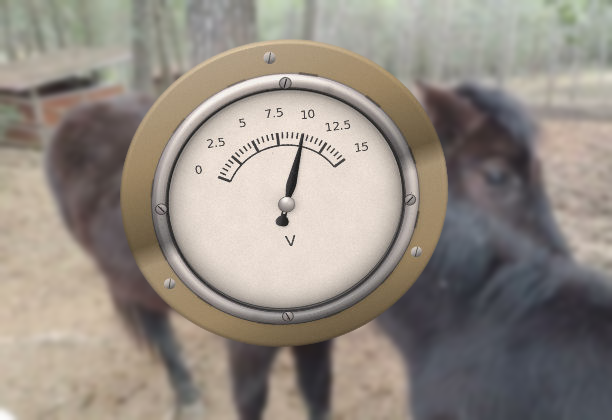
value=10 unit=V
